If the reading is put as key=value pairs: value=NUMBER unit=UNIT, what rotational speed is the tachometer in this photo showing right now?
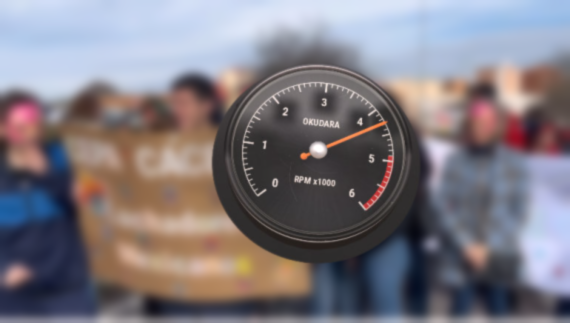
value=4300 unit=rpm
